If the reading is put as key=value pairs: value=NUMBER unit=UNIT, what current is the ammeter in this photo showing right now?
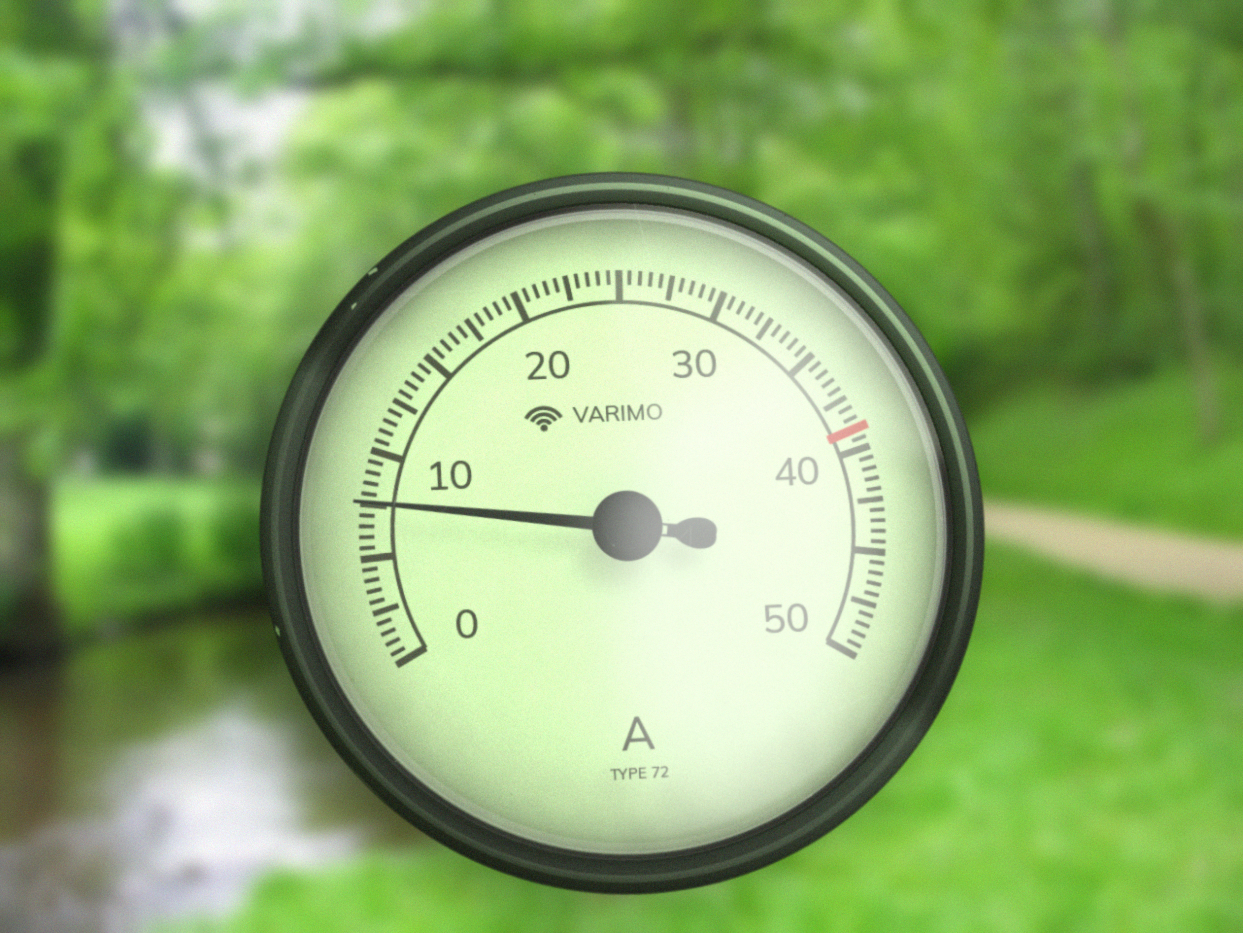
value=7.5 unit=A
